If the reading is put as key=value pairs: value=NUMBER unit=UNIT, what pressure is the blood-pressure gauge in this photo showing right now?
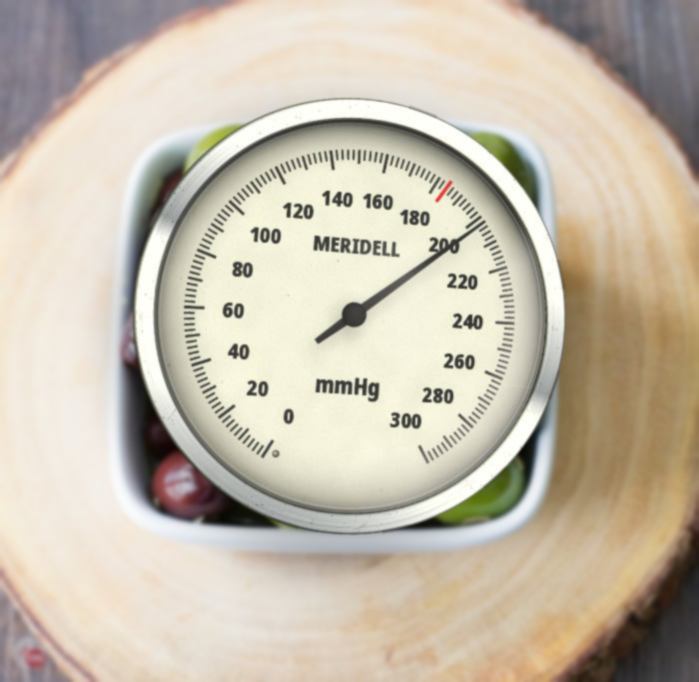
value=202 unit=mmHg
